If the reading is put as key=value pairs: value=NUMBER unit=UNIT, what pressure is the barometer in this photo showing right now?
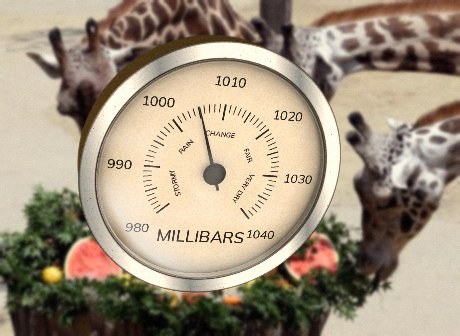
value=1005 unit=mbar
